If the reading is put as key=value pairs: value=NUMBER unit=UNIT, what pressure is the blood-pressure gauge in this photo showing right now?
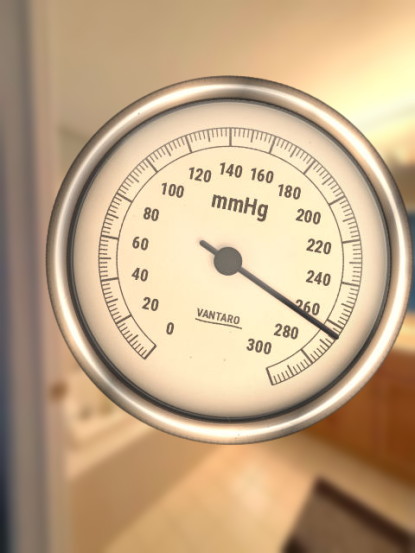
value=264 unit=mmHg
